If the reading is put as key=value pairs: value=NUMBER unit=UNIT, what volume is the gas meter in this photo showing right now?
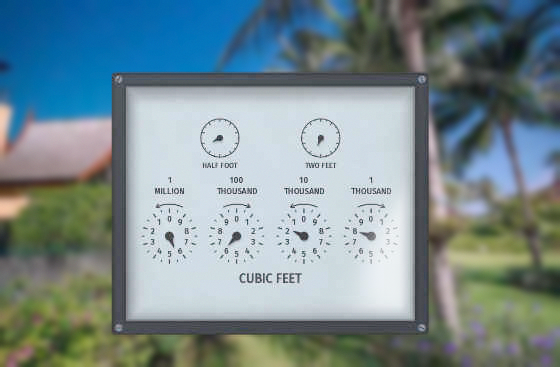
value=561800 unit=ft³
